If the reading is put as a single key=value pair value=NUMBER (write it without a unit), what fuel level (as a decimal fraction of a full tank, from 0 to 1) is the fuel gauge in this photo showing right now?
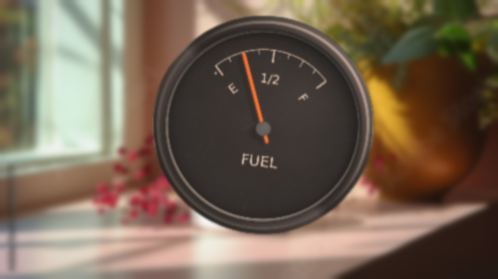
value=0.25
